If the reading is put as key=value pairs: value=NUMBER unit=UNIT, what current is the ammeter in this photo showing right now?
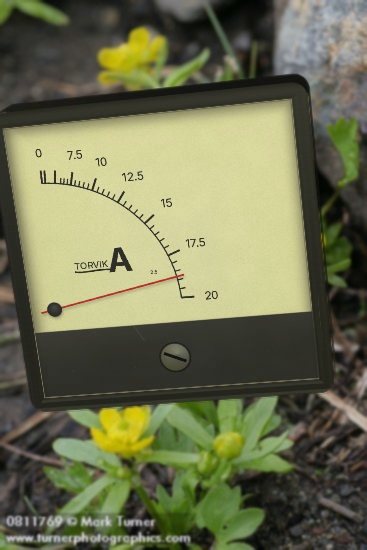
value=18.75 unit=A
